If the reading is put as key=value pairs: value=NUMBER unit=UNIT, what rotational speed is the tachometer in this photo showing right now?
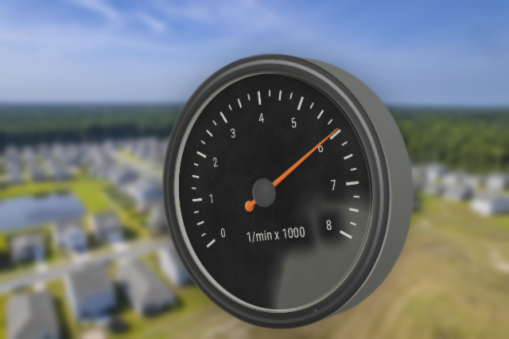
value=6000 unit=rpm
